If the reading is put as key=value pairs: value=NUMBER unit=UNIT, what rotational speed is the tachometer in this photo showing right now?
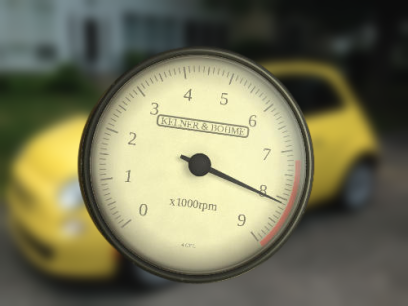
value=8100 unit=rpm
